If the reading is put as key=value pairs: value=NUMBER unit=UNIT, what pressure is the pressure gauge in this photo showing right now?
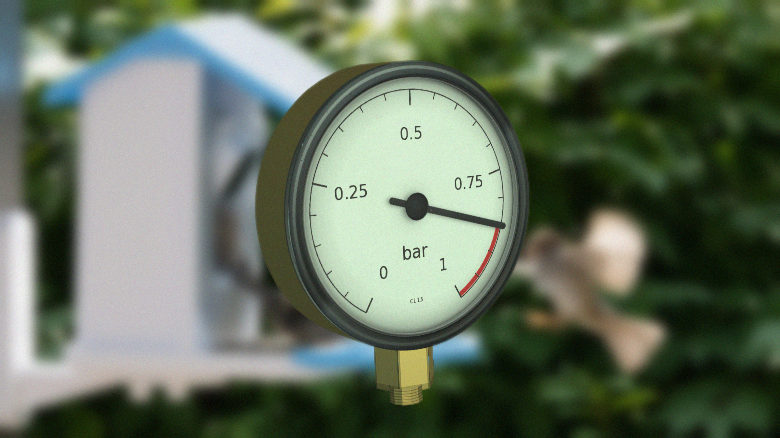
value=0.85 unit=bar
